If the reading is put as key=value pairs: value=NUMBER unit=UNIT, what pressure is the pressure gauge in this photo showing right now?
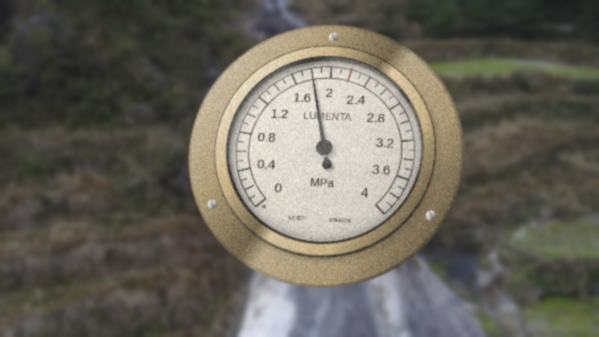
value=1.8 unit=MPa
